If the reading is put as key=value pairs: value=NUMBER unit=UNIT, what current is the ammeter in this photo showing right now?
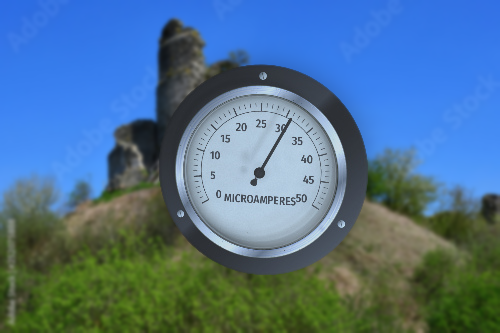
value=31 unit=µA
